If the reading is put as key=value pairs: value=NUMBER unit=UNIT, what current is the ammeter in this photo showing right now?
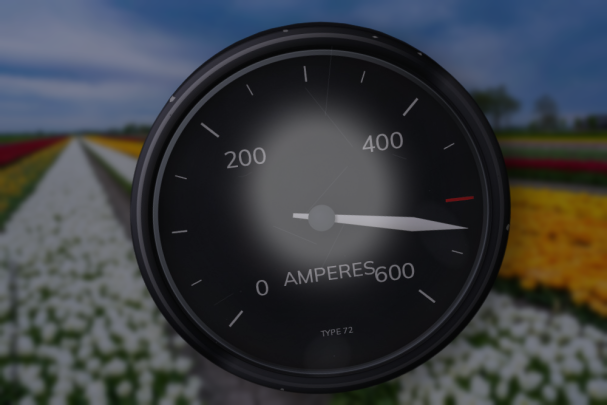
value=525 unit=A
